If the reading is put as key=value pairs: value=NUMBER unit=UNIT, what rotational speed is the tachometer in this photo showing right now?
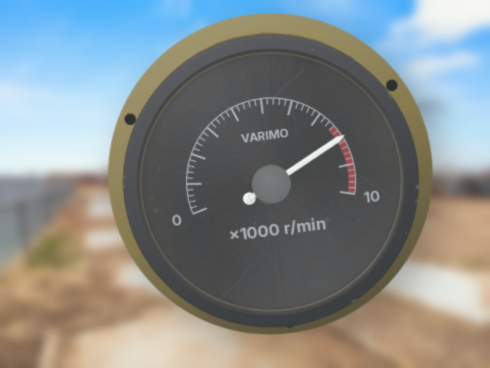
value=8000 unit=rpm
